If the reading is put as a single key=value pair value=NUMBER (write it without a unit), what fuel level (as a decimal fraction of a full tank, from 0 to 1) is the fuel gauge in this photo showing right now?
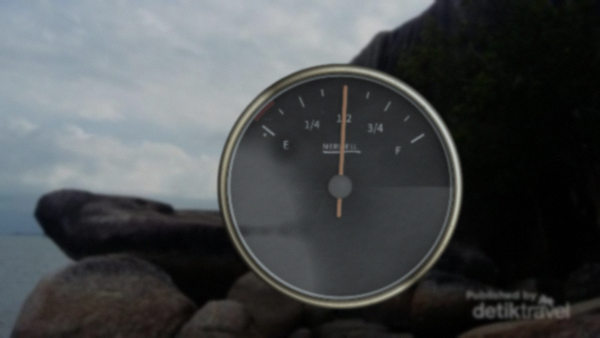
value=0.5
